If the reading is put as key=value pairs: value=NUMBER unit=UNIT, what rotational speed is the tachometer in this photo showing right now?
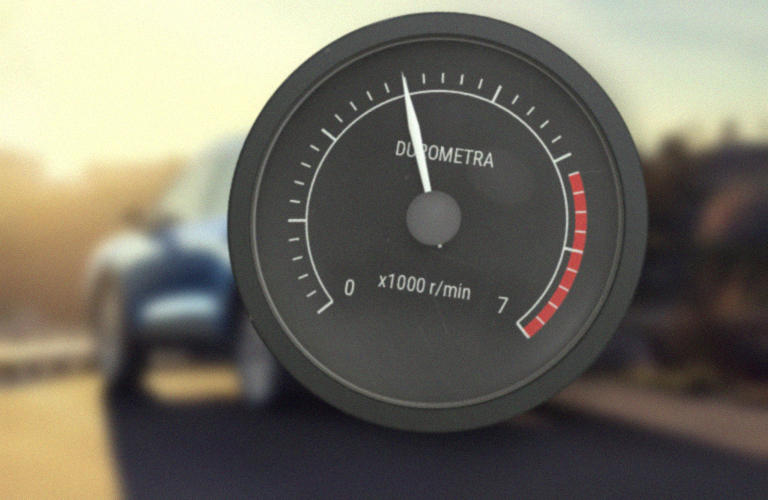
value=3000 unit=rpm
